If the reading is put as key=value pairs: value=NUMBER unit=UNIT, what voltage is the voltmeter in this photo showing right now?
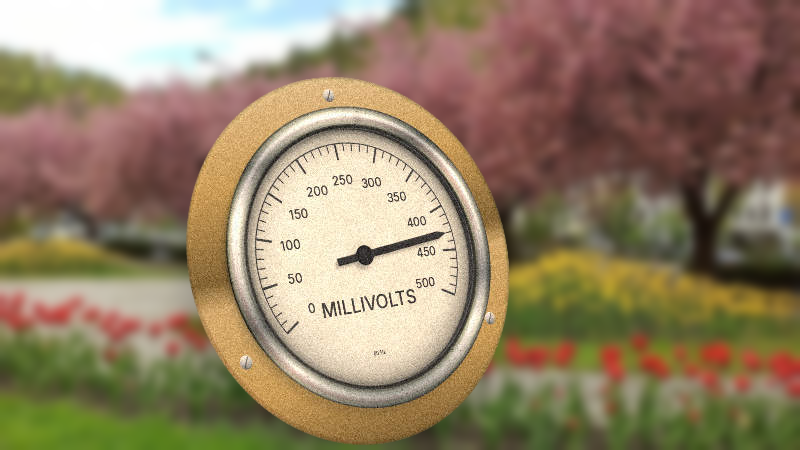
value=430 unit=mV
